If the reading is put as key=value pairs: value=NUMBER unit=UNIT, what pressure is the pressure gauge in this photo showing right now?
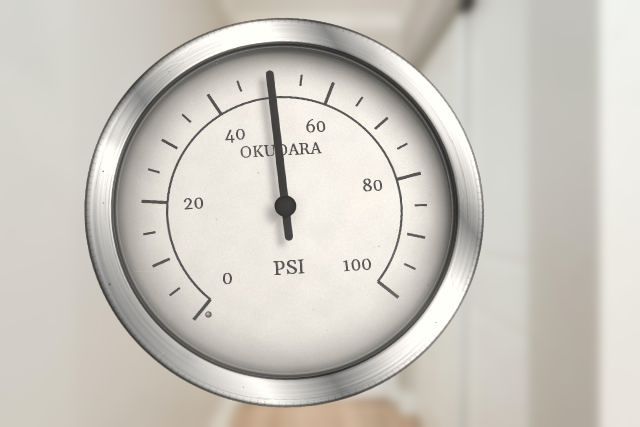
value=50 unit=psi
